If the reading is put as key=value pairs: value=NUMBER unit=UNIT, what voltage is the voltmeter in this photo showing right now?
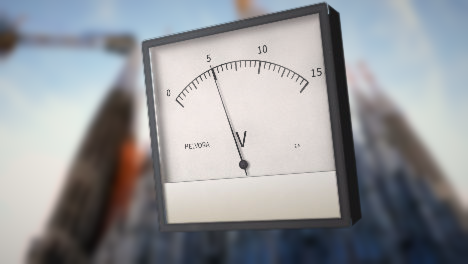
value=5 unit=V
